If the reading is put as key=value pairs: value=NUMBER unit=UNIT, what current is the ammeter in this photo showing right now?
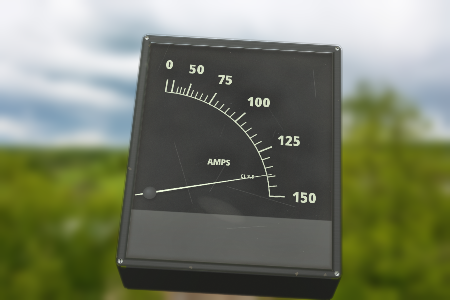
value=140 unit=A
